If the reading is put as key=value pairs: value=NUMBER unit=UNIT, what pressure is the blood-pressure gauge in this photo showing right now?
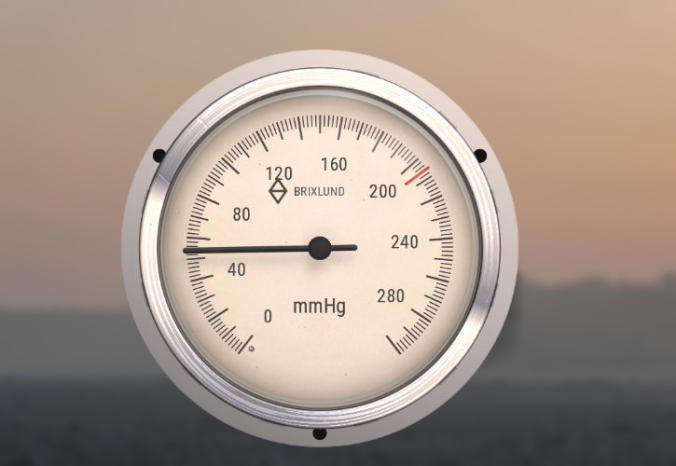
value=54 unit=mmHg
